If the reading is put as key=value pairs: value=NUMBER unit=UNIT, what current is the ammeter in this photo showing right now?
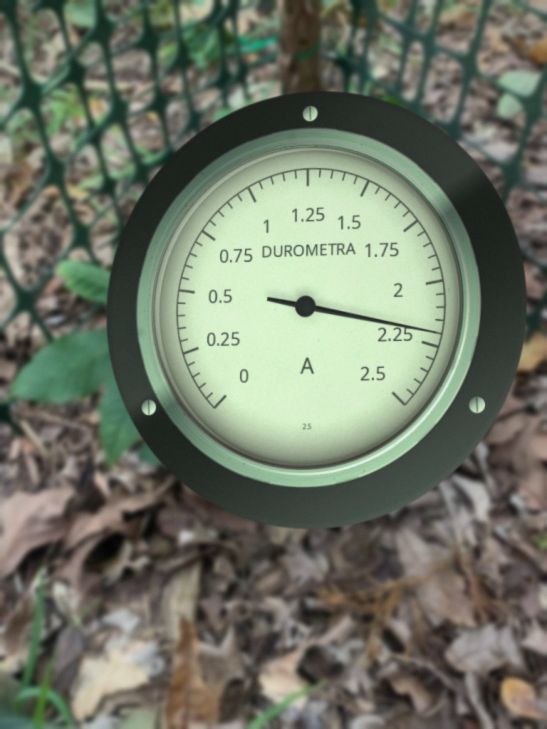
value=2.2 unit=A
